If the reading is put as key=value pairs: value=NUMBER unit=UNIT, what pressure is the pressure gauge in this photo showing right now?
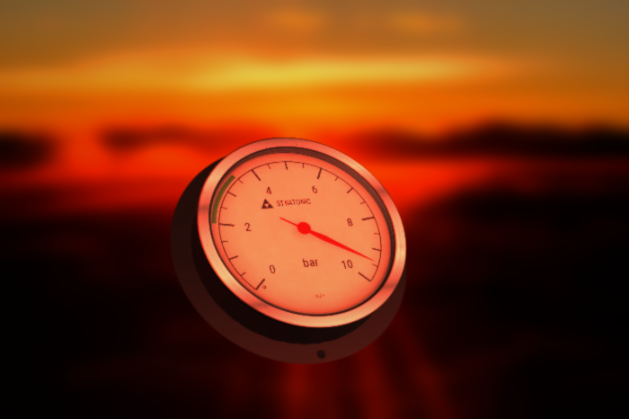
value=9.5 unit=bar
